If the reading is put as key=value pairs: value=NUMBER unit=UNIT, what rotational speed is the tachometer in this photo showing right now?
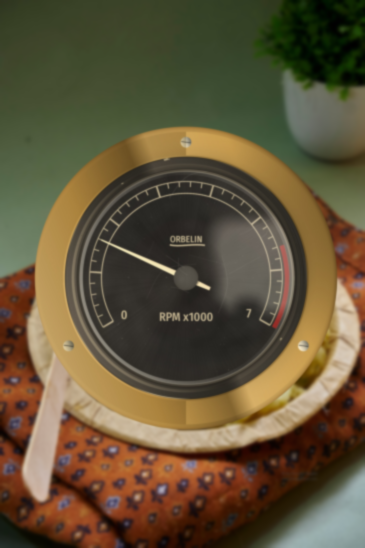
value=1600 unit=rpm
